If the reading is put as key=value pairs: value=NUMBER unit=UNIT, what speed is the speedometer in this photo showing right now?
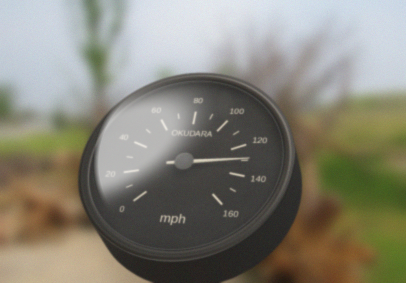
value=130 unit=mph
